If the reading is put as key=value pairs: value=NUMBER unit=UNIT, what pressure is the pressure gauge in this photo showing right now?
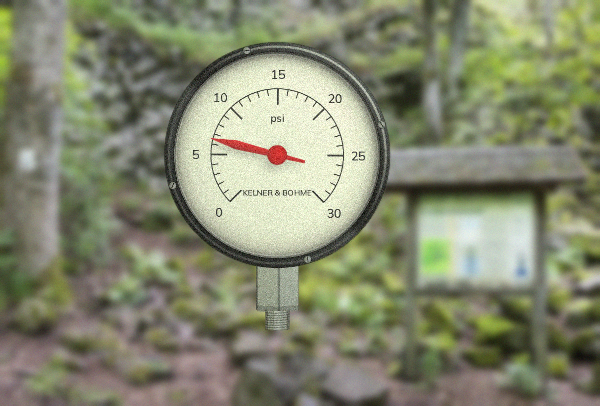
value=6.5 unit=psi
